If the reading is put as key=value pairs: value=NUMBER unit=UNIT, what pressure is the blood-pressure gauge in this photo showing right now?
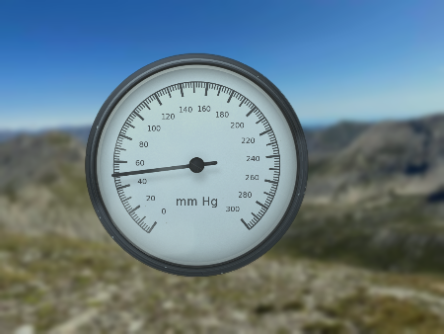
value=50 unit=mmHg
